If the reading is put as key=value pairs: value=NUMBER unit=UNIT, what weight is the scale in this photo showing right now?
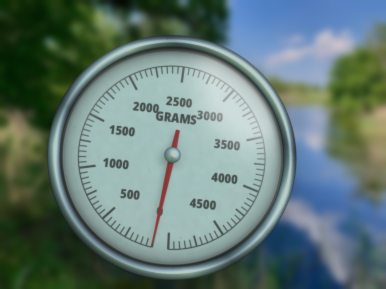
value=0 unit=g
